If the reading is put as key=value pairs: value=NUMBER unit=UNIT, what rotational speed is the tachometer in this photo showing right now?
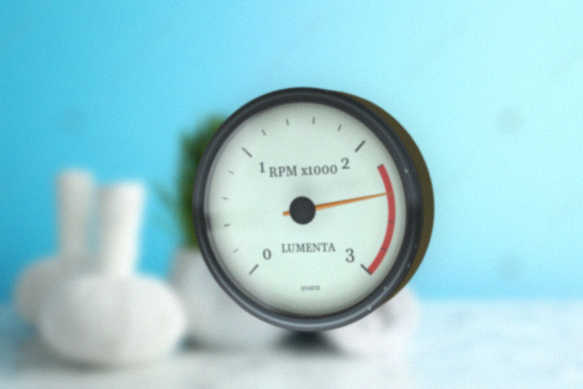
value=2400 unit=rpm
